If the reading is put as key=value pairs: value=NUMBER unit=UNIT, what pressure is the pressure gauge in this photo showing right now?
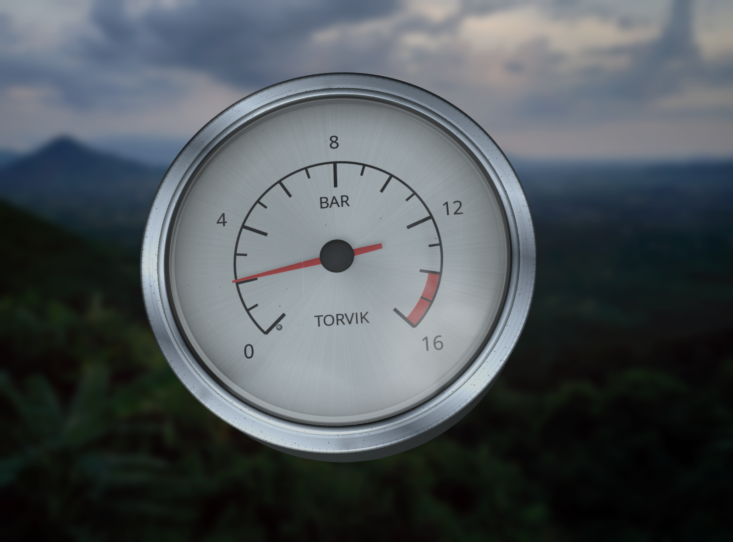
value=2 unit=bar
